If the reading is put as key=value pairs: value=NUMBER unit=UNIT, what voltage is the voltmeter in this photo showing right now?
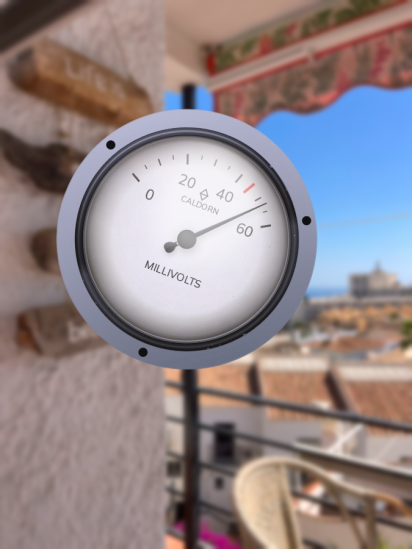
value=52.5 unit=mV
